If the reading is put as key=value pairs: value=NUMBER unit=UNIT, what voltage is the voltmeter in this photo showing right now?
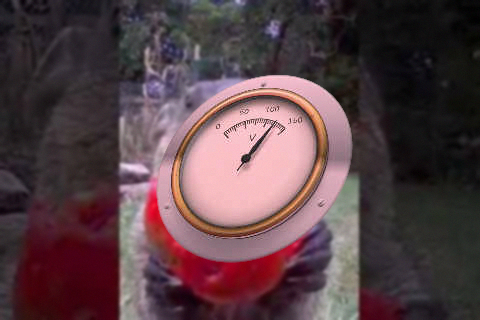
value=125 unit=V
